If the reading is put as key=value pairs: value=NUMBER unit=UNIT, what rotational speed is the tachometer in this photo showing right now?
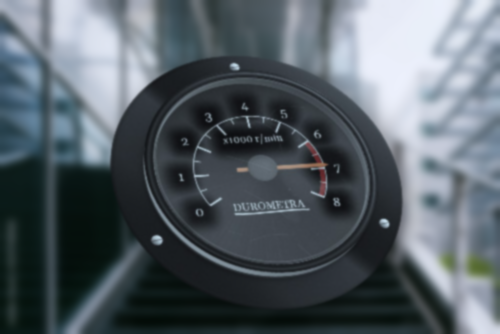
value=7000 unit=rpm
